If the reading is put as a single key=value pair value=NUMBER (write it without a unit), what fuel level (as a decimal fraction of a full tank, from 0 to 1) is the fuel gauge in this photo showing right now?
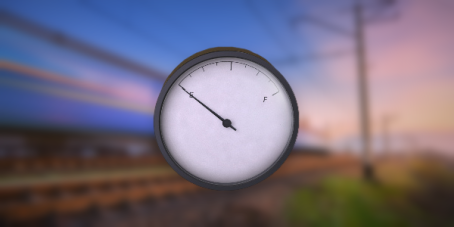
value=0
